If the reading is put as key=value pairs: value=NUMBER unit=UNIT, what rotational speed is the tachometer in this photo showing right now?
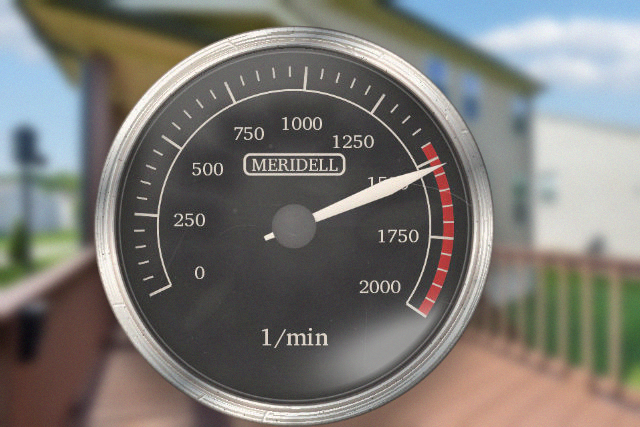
value=1525 unit=rpm
